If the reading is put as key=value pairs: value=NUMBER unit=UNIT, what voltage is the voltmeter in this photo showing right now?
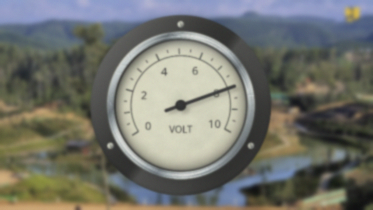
value=8 unit=V
